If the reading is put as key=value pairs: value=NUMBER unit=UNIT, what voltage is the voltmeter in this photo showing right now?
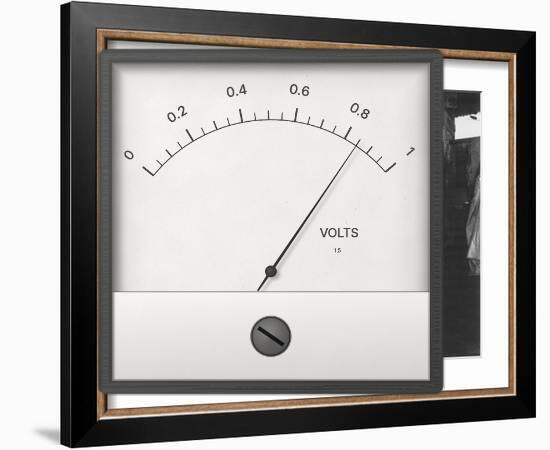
value=0.85 unit=V
